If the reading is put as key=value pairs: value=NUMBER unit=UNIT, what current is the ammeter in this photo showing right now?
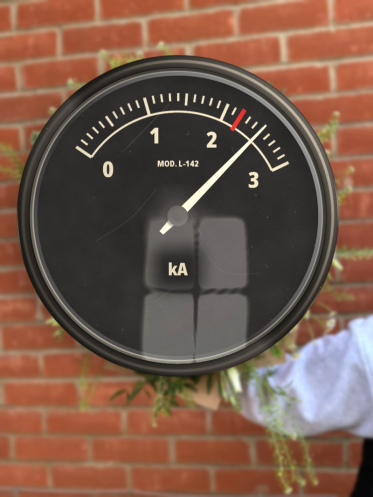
value=2.5 unit=kA
